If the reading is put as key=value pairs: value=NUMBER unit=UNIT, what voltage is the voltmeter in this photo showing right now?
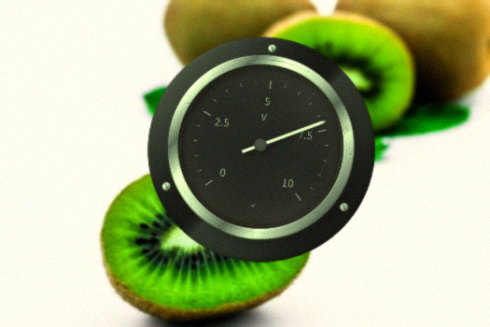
value=7.25 unit=V
